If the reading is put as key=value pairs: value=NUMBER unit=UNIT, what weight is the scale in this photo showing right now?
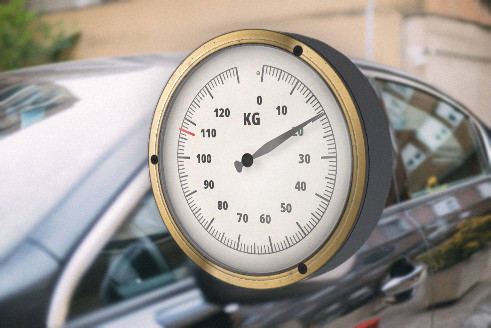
value=20 unit=kg
